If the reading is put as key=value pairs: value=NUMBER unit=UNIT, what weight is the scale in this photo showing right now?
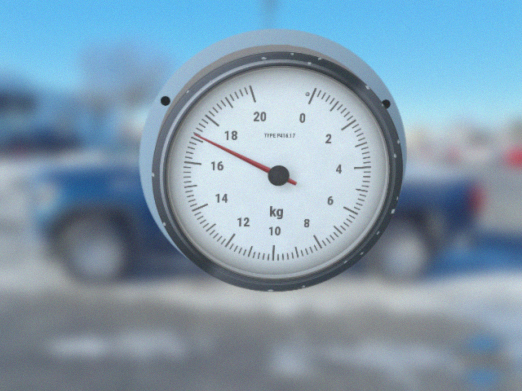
value=17.2 unit=kg
